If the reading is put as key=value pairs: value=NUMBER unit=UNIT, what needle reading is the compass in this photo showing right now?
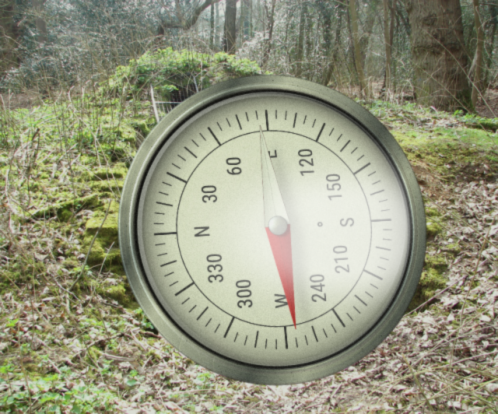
value=265 unit=°
